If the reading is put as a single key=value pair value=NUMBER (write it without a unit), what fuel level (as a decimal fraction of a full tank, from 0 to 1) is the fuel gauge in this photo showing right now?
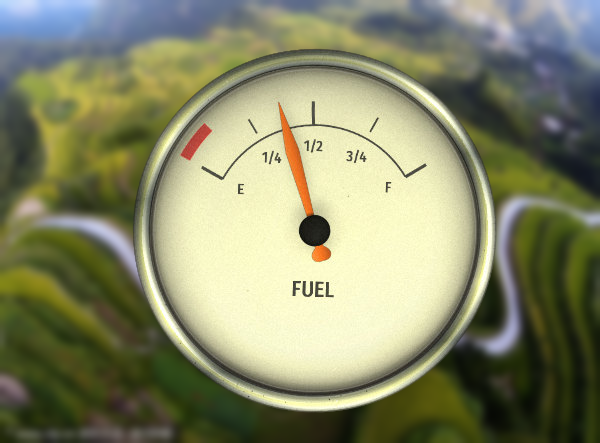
value=0.375
